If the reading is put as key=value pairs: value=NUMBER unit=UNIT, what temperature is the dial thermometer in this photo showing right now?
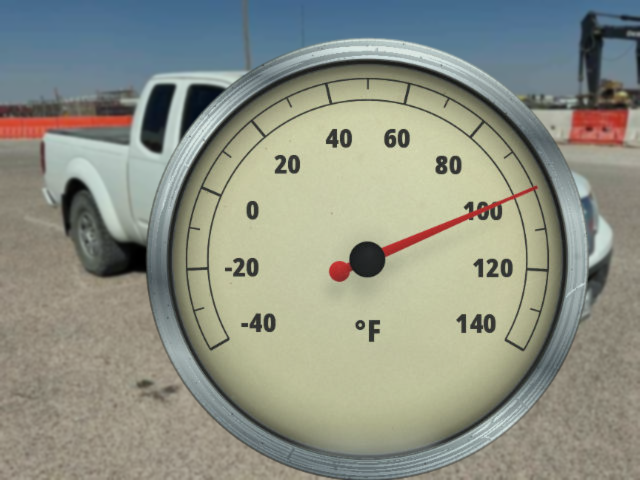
value=100 unit=°F
